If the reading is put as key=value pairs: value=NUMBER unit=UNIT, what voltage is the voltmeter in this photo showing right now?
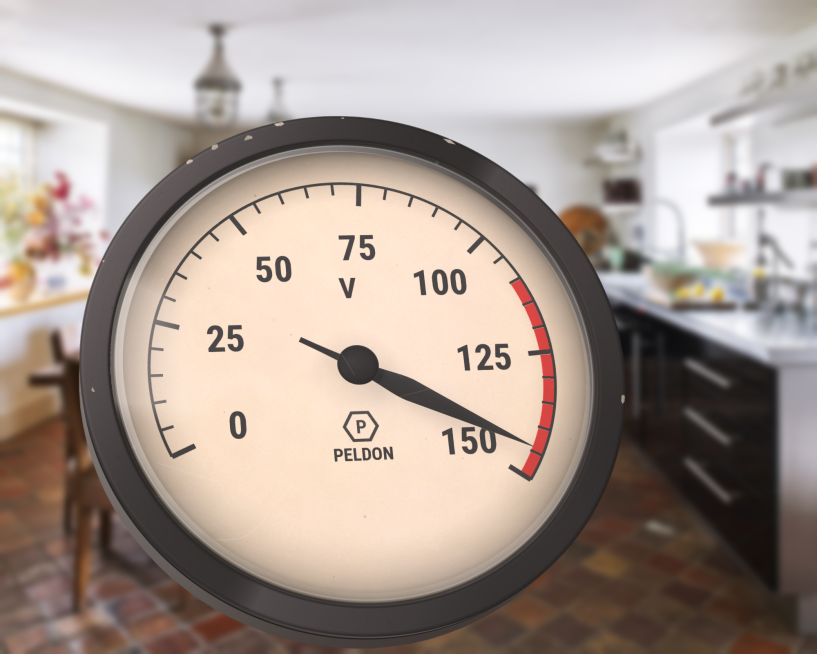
value=145 unit=V
